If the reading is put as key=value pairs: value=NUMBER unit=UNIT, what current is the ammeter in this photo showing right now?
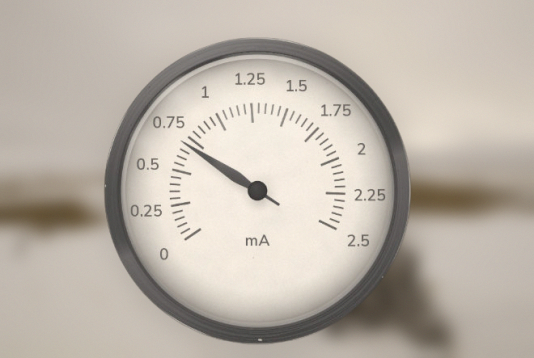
value=0.7 unit=mA
